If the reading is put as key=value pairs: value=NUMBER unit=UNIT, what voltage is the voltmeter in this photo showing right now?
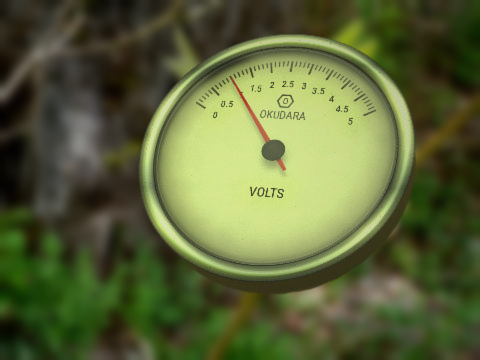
value=1 unit=V
